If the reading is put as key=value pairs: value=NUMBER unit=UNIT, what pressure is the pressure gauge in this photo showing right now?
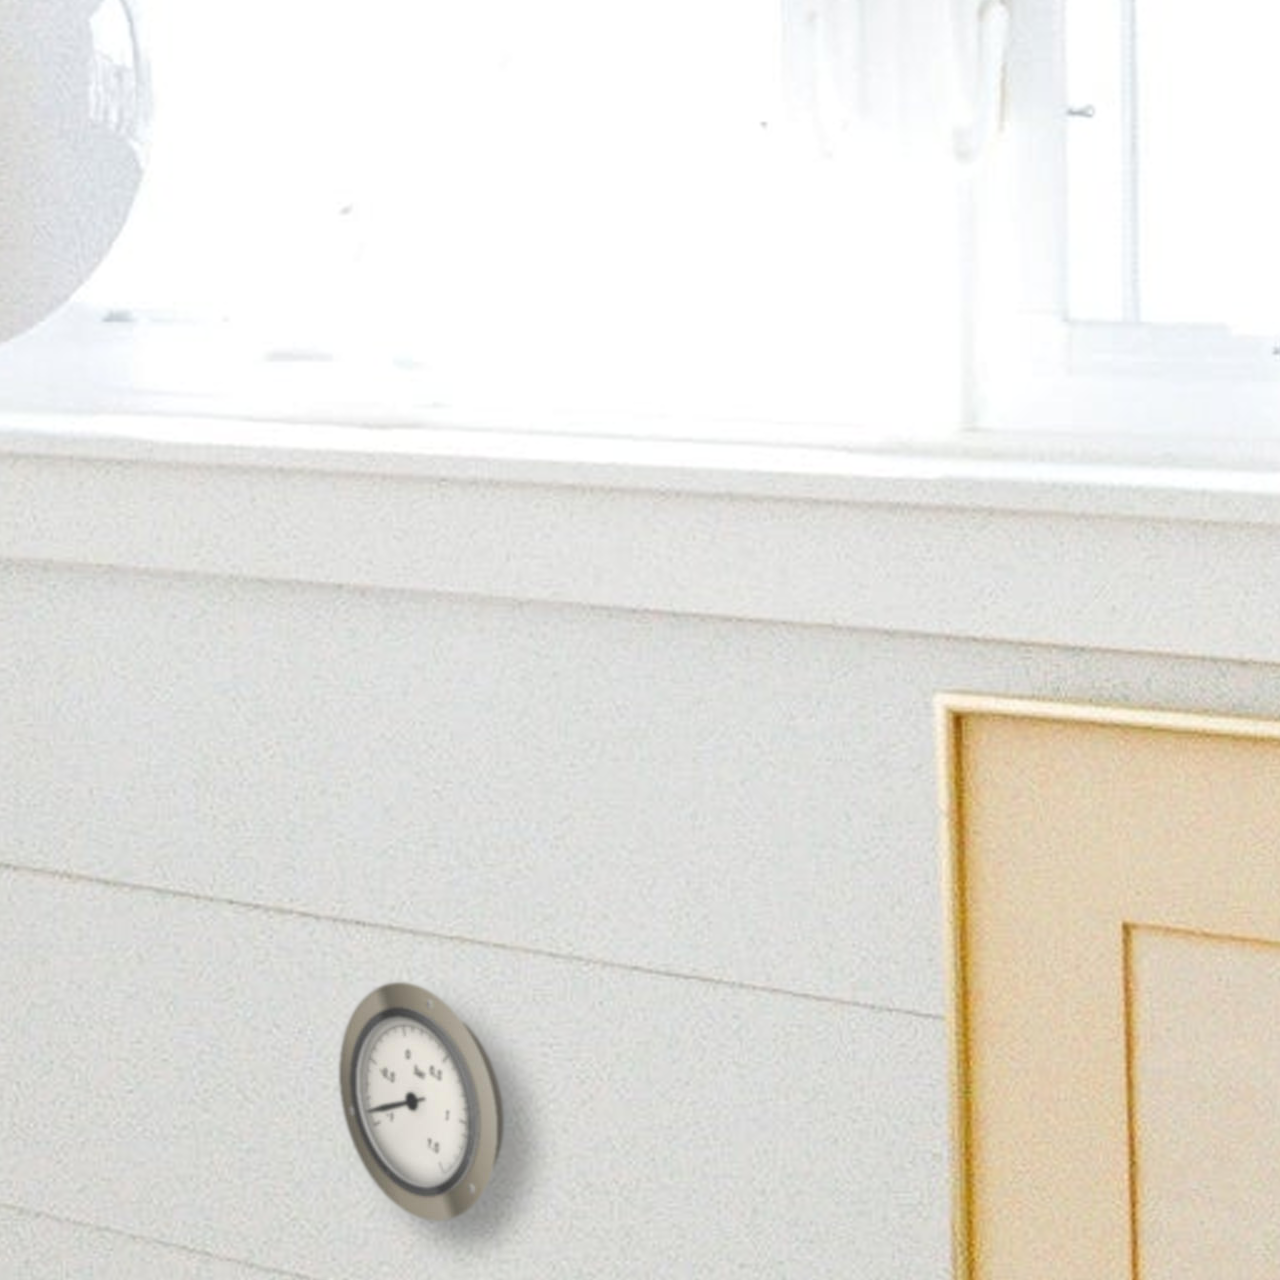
value=-0.9 unit=bar
